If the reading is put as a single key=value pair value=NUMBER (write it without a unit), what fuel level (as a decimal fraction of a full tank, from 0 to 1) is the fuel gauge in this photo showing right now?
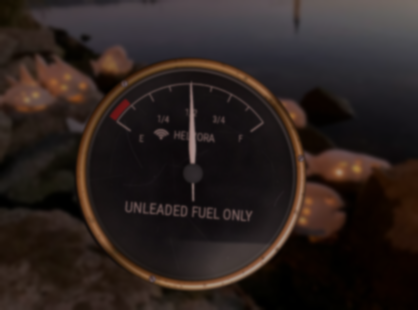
value=0.5
